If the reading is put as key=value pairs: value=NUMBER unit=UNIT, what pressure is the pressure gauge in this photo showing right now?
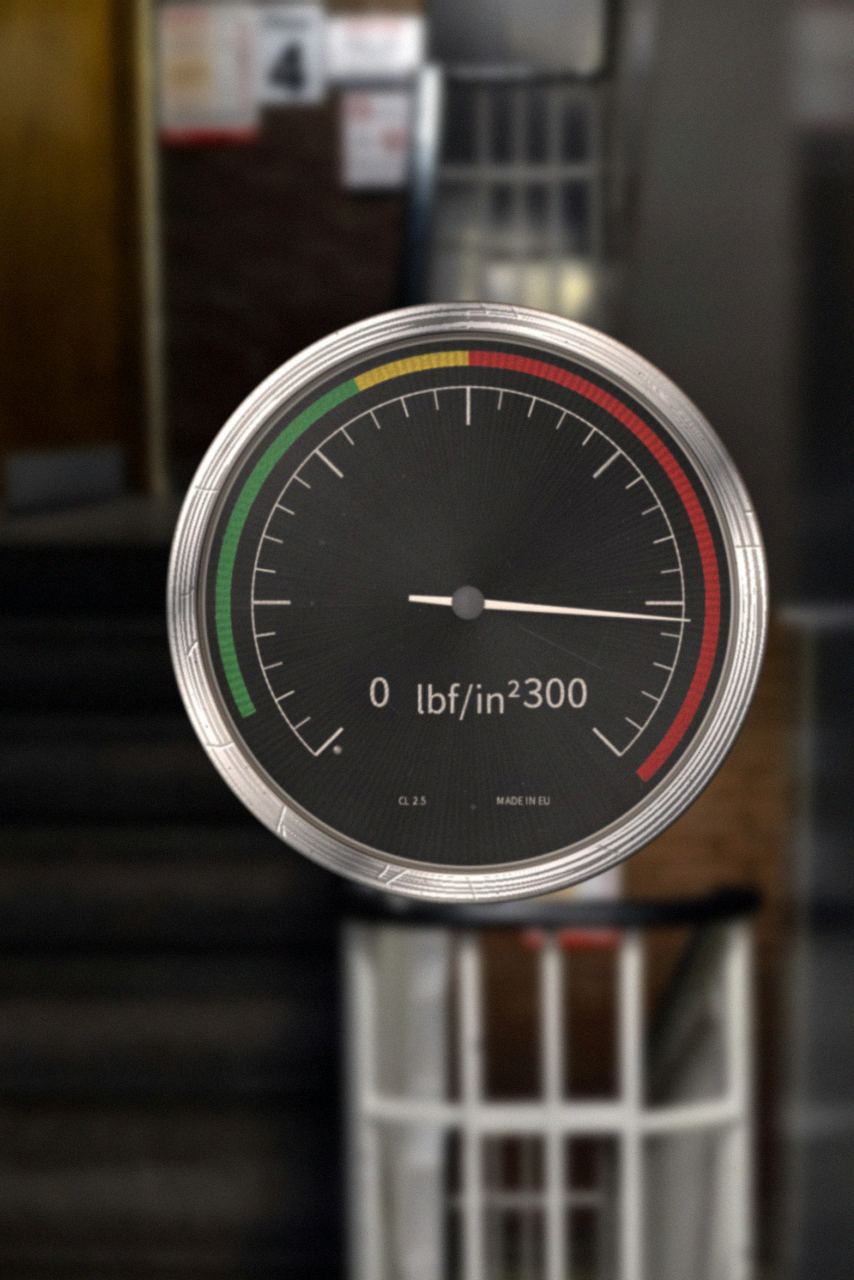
value=255 unit=psi
